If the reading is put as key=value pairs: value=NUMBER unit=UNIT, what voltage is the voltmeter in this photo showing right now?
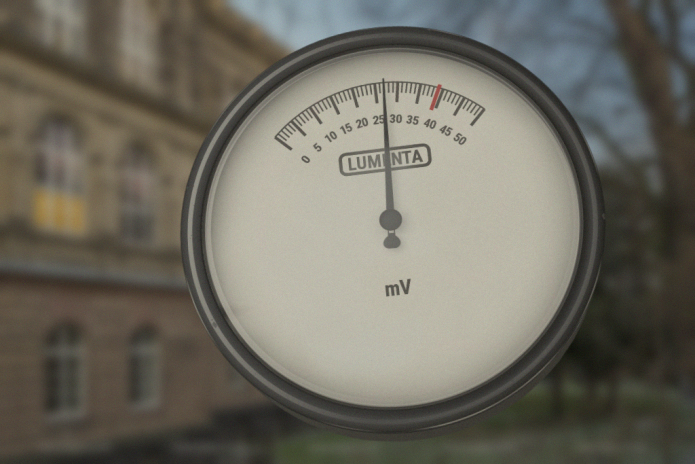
value=27 unit=mV
